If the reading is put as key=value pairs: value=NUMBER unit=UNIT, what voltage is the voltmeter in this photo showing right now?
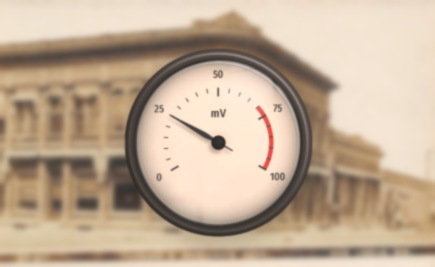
value=25 unit=mV
